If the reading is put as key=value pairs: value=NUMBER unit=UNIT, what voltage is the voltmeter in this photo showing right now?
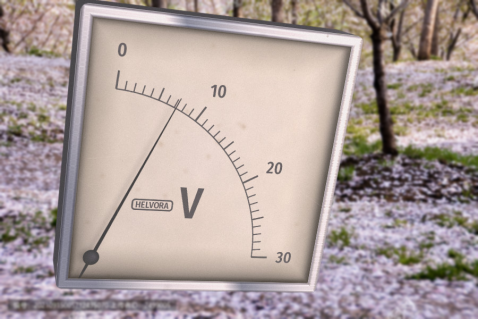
value=7 unit=V
